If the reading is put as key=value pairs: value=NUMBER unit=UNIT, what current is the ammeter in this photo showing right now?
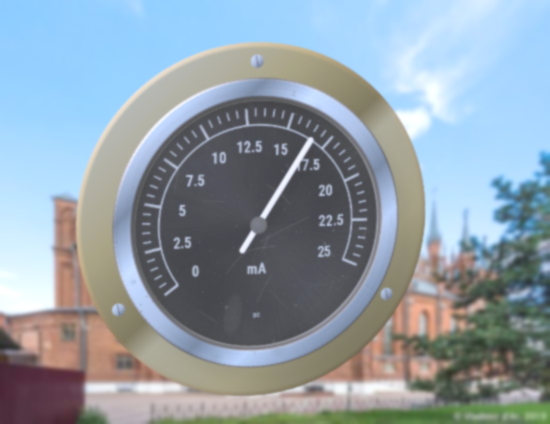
value=16.5 unit=mA
